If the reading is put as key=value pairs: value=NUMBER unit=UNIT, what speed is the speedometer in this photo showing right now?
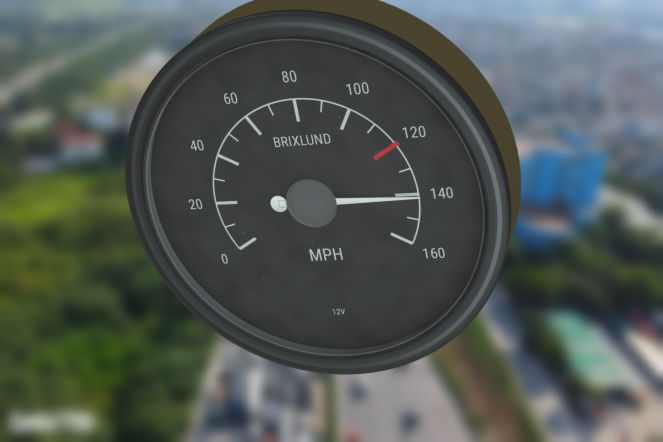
value=140 unit=mph
